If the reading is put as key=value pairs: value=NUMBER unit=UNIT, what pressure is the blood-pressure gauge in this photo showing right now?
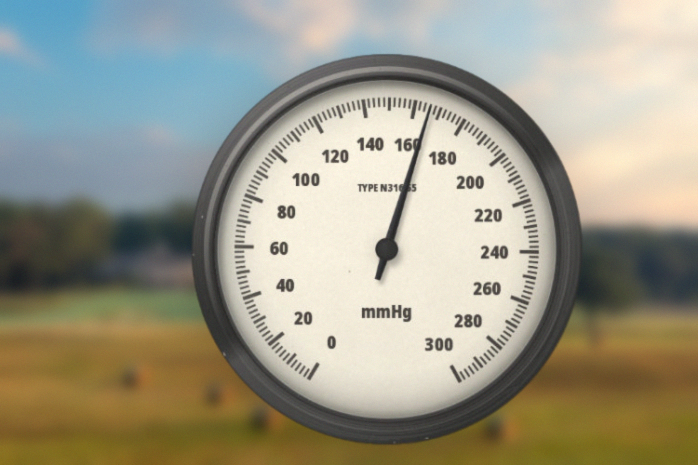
value=166 unit=mmHg
